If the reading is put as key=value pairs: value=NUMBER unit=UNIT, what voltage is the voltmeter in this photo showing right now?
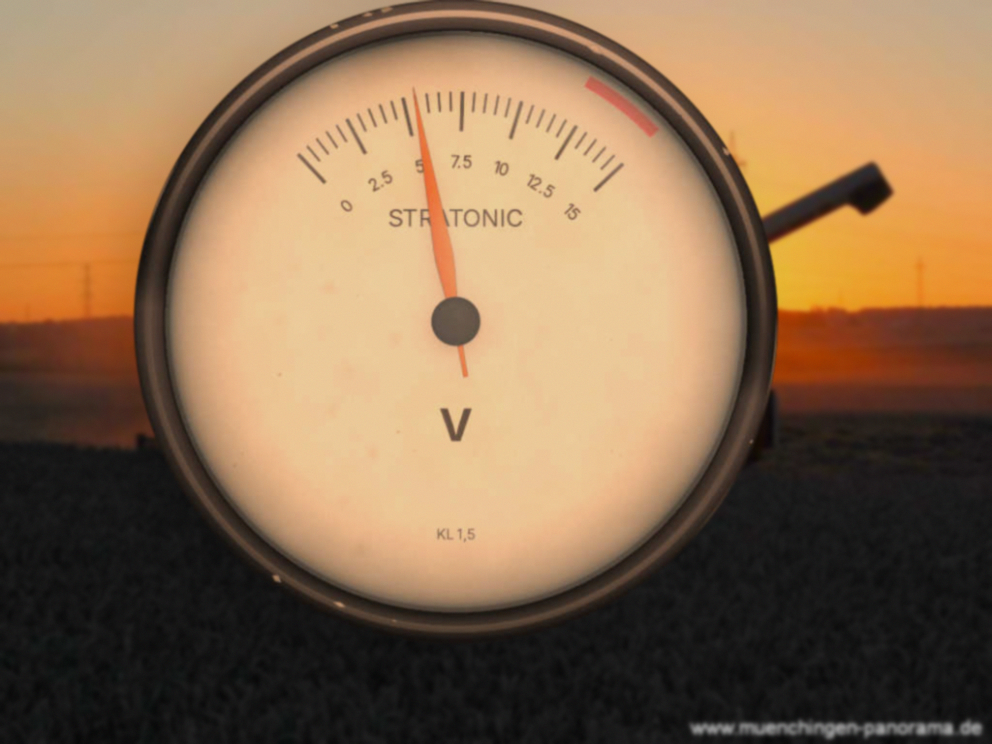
value=5.5 unit=V
